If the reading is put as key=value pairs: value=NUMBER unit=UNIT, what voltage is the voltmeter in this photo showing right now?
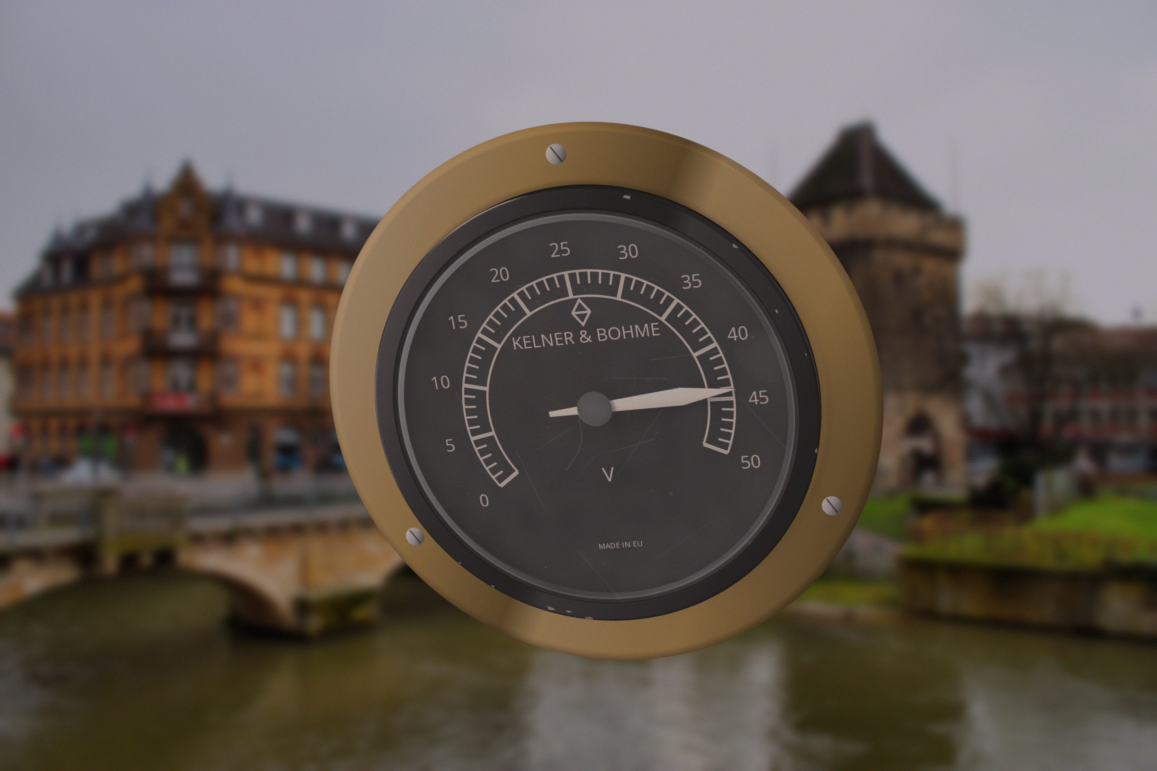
value=44 unit=V
